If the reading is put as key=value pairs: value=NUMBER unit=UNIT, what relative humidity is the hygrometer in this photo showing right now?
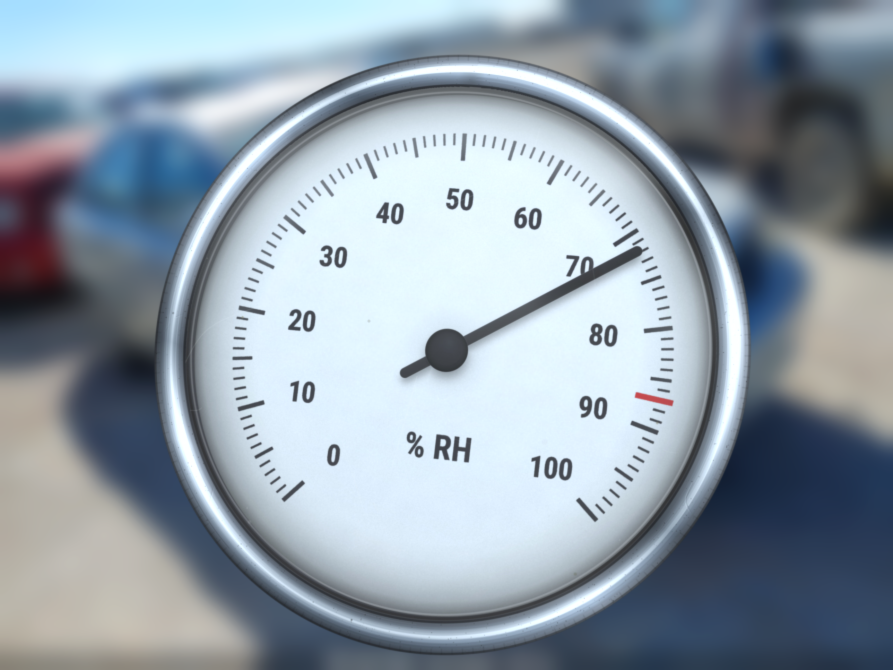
value=72 unit=%
